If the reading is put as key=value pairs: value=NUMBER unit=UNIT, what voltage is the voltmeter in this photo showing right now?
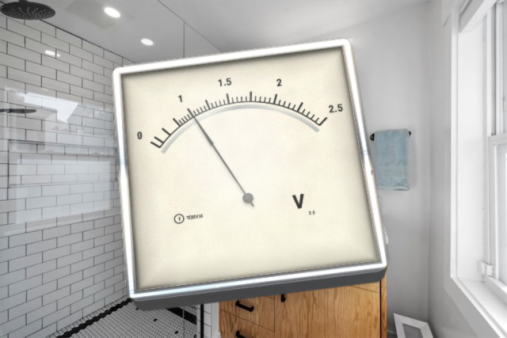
value=1 unit=V
